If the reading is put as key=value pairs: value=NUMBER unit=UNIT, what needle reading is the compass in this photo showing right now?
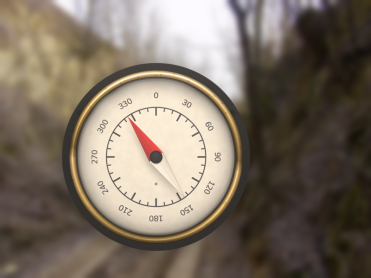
value=325 unit=°
